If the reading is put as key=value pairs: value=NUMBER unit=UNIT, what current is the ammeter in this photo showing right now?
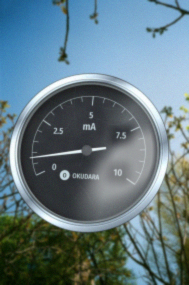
value=0.75 unit=mA
